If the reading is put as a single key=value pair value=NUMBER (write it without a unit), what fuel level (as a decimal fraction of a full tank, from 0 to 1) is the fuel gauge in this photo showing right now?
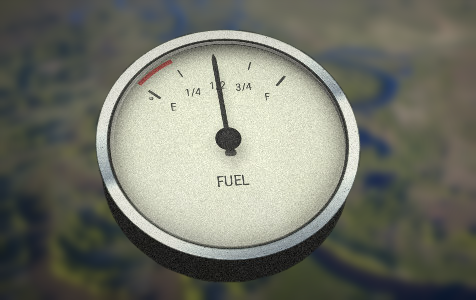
value=0.5
